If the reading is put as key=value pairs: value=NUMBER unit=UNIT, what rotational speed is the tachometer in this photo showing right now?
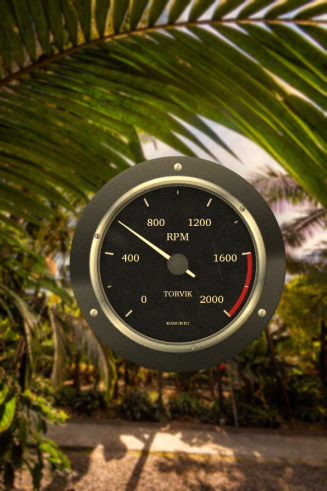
value=600 unit=rpm
